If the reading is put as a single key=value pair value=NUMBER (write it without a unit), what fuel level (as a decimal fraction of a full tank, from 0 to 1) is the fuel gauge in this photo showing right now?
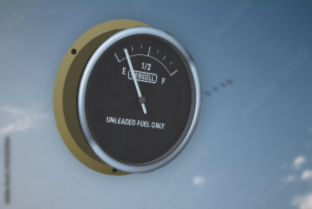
value=0.125
